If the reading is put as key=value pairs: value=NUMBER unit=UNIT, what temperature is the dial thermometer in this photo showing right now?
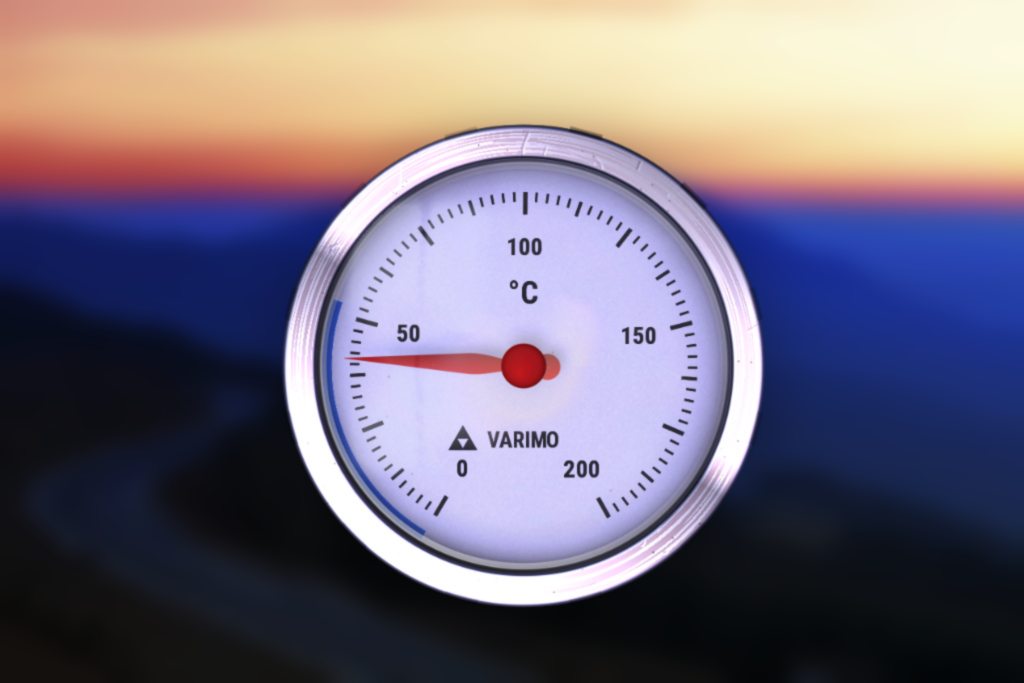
value=41.25 unit=°C
